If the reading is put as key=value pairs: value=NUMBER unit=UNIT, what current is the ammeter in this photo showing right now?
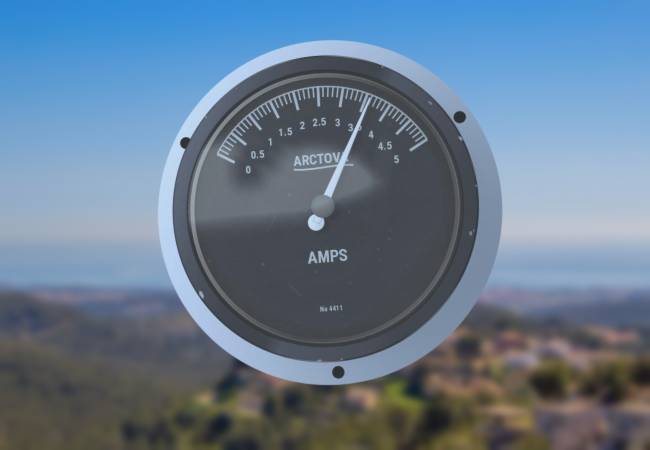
value=3.6 unit=A
